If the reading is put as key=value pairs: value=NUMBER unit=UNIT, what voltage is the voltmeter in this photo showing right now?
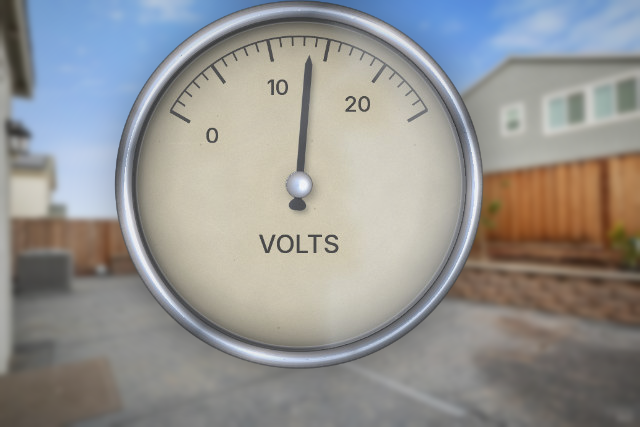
value=13.5 unit=V
